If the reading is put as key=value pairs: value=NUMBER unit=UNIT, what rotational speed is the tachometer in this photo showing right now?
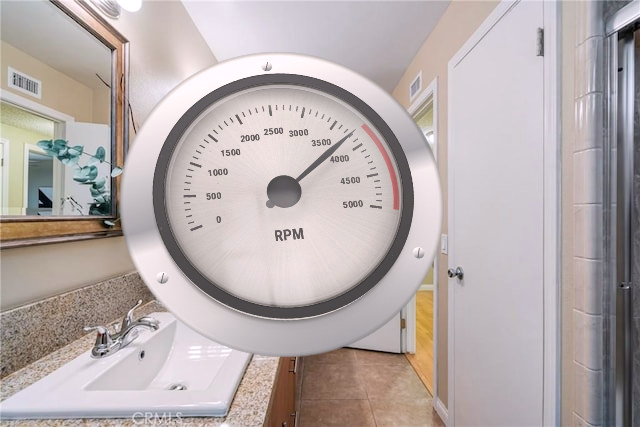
value=3800 unit=rpm
